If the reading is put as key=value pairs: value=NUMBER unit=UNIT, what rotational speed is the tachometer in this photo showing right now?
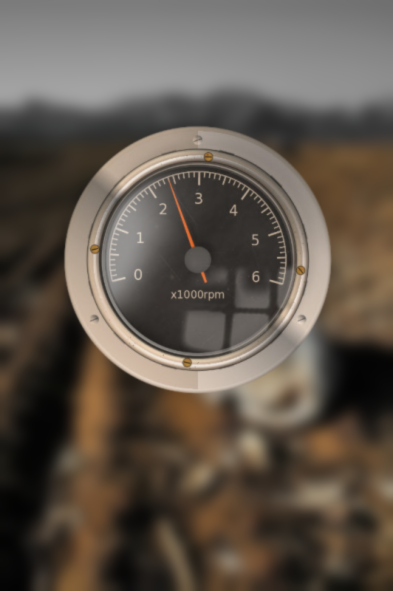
value=2400 unit=rpm
